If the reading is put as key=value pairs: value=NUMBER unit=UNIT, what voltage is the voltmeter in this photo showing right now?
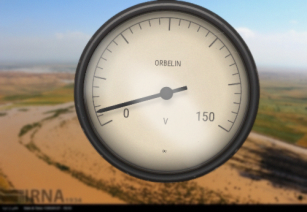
value=7.5 unit=V
